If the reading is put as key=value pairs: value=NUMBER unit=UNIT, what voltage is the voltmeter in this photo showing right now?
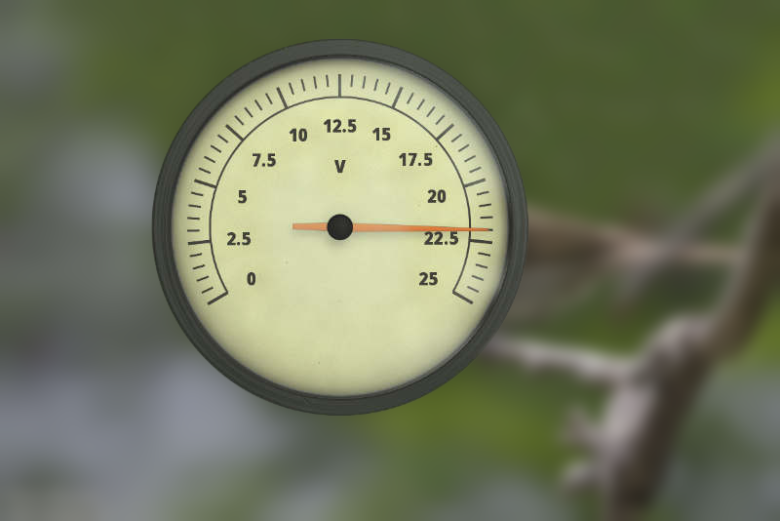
value=22 unit=V
